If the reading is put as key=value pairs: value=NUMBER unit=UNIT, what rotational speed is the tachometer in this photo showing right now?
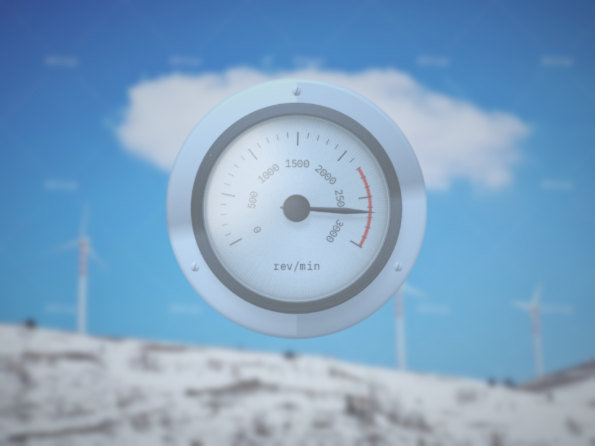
value=2650 unit=rpm
